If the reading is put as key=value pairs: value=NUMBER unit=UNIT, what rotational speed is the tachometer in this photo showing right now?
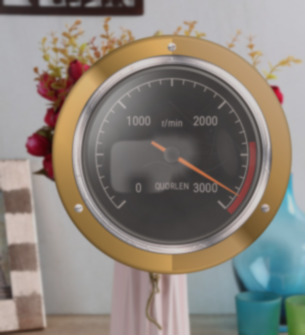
value=2850 unit=rpm
